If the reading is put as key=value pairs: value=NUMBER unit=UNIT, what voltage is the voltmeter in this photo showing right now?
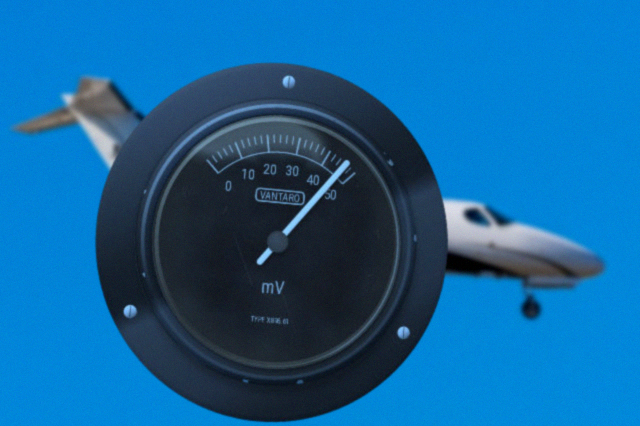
value=46 unit=mV
